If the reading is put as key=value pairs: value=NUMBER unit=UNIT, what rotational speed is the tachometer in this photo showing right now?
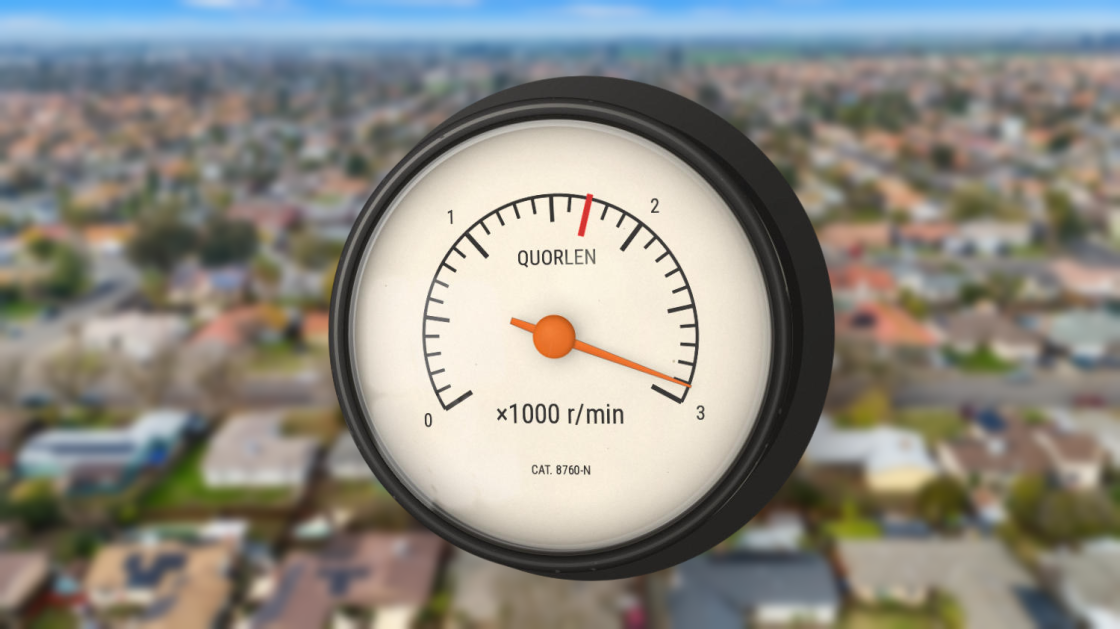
value=2900 unit=rpm
